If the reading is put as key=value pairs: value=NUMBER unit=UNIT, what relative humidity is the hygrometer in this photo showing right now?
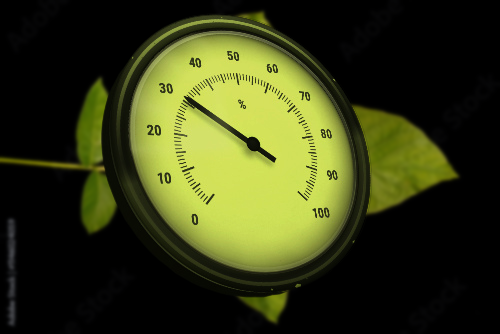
value=30 unit=%
